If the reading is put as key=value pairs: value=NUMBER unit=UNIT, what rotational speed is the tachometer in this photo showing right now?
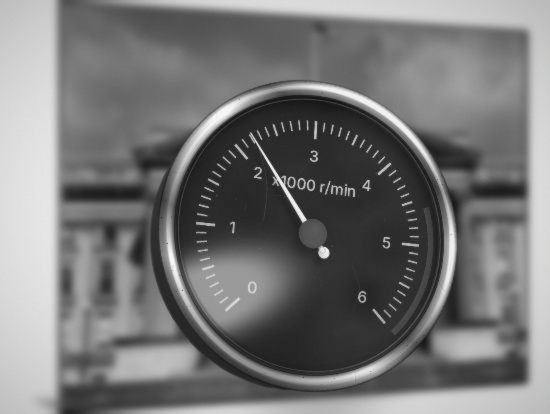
value=2200 unit=rpm
